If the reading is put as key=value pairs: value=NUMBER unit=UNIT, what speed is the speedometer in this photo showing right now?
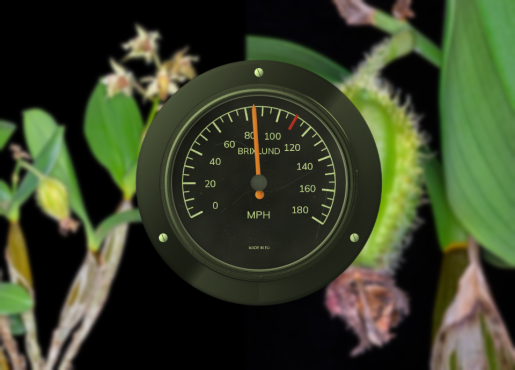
value=85 unit=mph
